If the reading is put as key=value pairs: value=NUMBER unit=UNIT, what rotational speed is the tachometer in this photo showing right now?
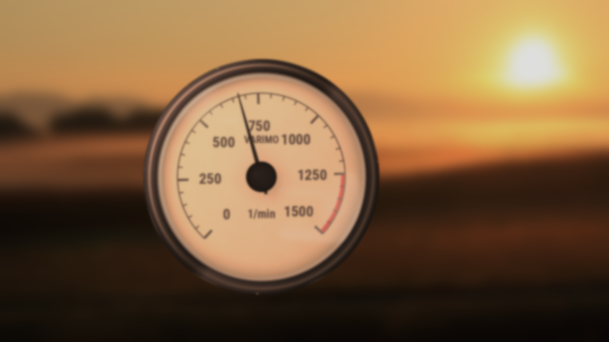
value=675 unit=rpm
